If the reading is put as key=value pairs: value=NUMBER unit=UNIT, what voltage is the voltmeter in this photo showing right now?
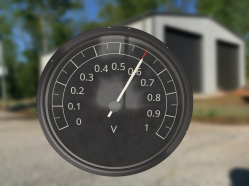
value=0.6 unit=V
